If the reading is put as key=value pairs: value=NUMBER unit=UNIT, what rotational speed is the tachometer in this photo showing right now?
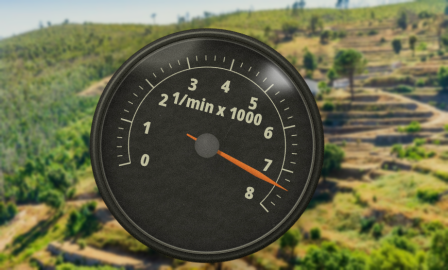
value=7400 unit=rpm
